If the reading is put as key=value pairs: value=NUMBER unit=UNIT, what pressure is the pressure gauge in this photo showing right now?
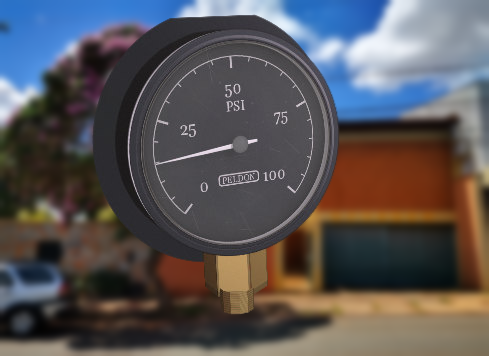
value=15 unit=psi
